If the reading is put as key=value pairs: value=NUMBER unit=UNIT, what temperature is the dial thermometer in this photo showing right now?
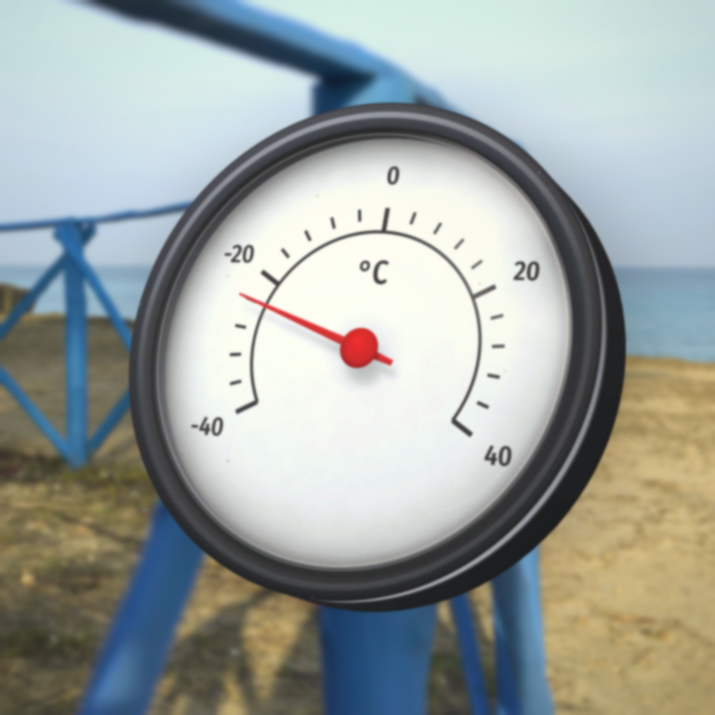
value=-24 unit=°C
